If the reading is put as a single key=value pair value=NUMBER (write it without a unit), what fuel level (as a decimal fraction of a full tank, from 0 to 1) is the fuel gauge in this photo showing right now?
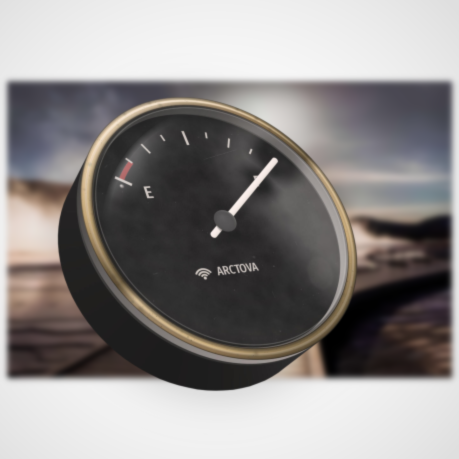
value=1
